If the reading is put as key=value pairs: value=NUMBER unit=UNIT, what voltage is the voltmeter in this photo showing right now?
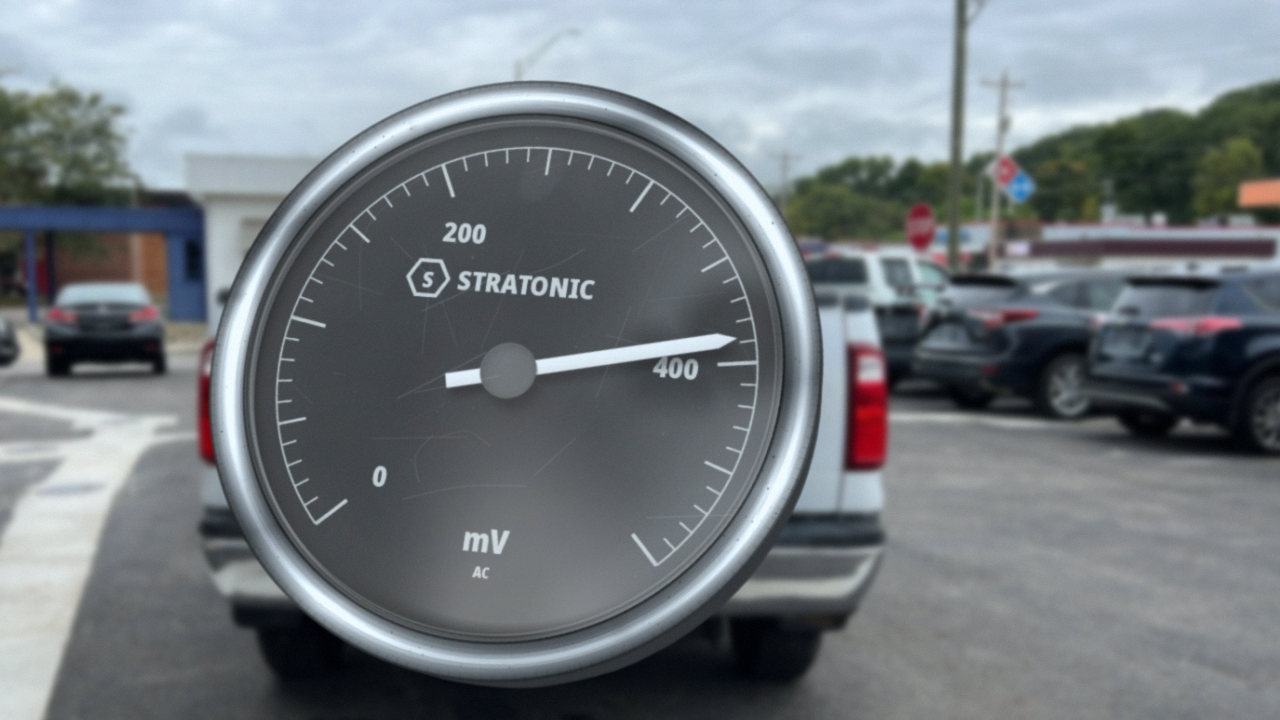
value=390 unit=mV
